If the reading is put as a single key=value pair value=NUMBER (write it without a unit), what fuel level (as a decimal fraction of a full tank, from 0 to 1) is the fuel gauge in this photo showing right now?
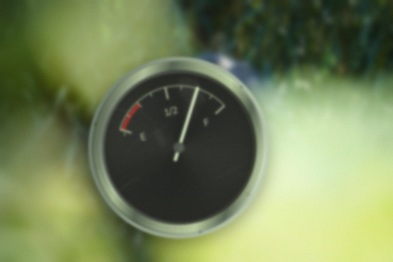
value=0.75
